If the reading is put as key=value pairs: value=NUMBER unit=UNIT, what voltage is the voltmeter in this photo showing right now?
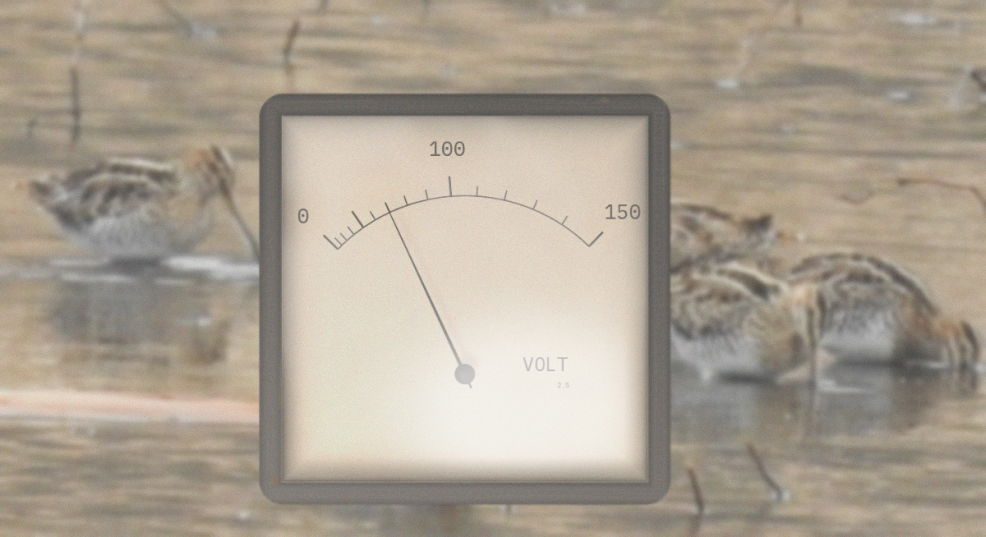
value=70 unit=V
